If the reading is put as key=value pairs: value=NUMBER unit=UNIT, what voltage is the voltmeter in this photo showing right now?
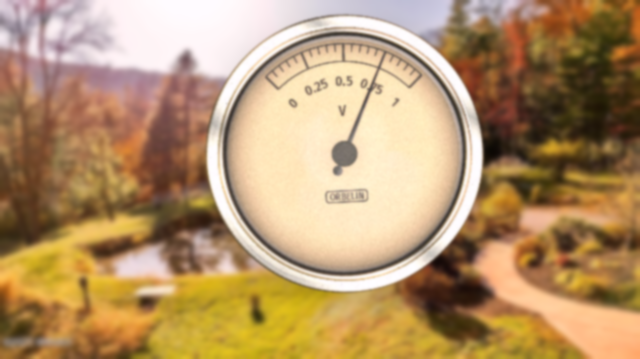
value=0.75 unit=V
